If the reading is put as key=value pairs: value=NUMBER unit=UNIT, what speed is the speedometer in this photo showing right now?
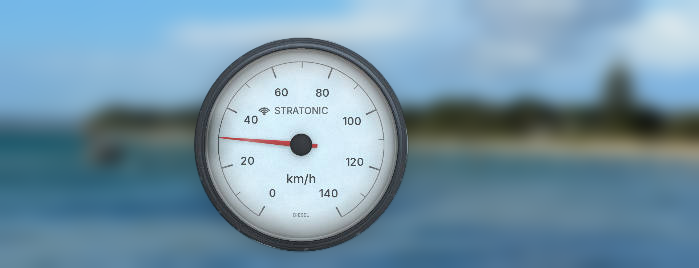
value=30 unit=km/h
